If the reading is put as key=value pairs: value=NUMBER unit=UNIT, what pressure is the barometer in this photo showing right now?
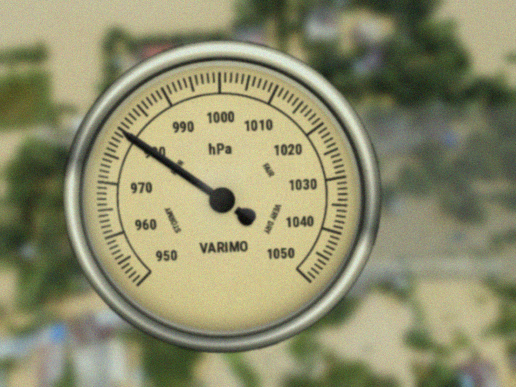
value=980 unit=hPa
